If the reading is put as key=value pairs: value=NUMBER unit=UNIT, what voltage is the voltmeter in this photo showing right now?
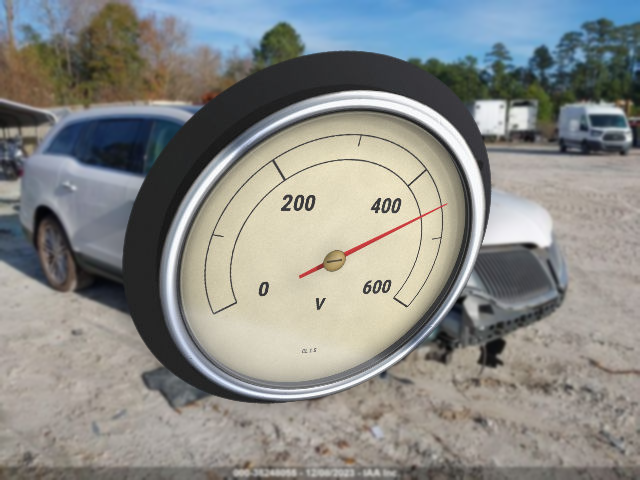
value=450 unit=V
